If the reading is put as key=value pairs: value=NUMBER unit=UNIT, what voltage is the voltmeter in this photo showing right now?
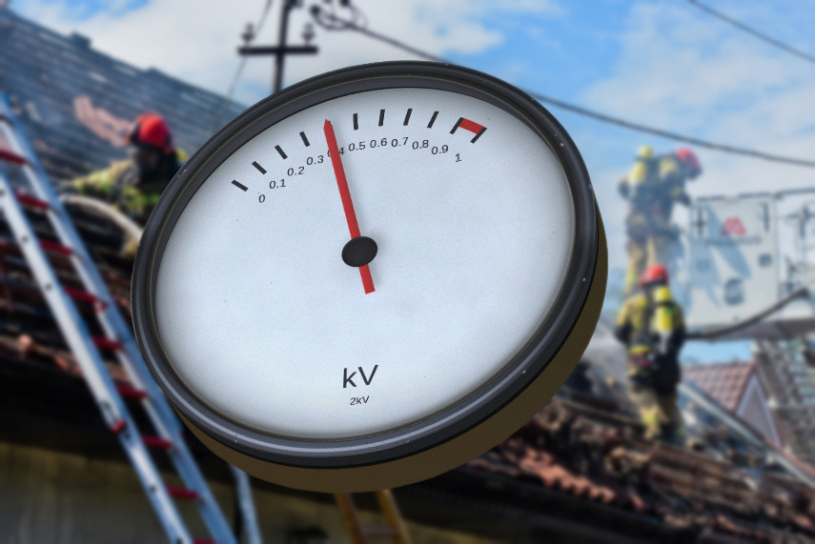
value=0.4 unit=kV
